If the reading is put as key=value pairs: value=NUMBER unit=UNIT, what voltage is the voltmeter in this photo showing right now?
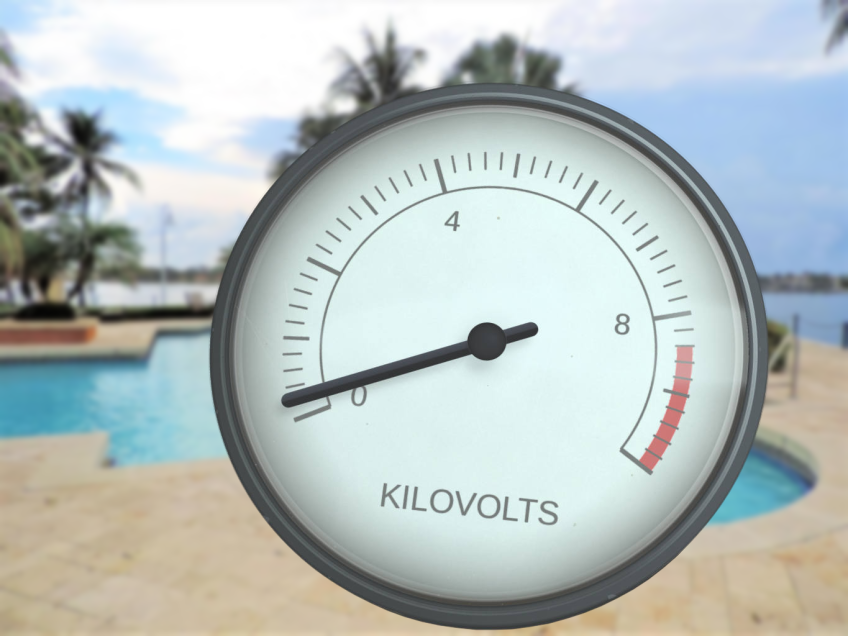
value=0.2 unit=kV
